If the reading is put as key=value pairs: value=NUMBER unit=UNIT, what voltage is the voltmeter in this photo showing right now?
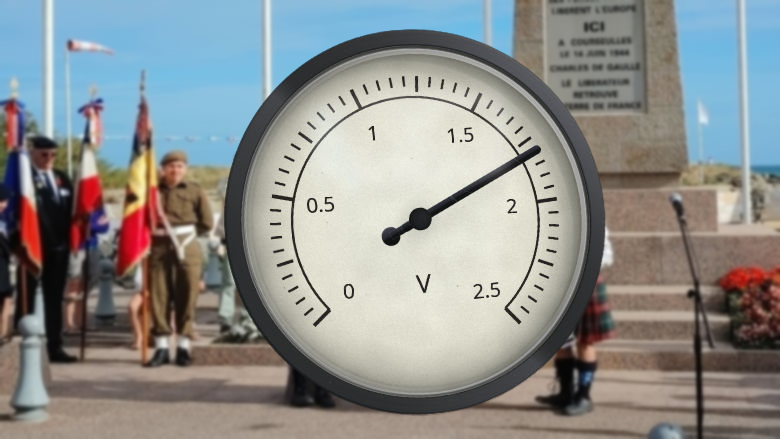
value=1.8 unit=V
